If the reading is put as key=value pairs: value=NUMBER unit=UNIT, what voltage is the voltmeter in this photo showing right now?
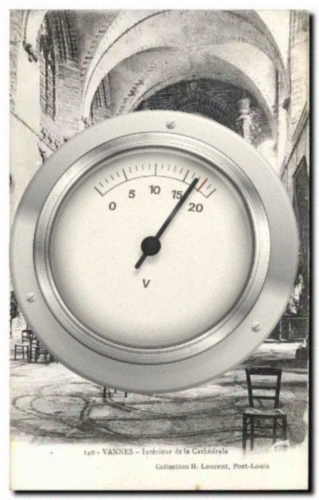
value=17 unit=V
